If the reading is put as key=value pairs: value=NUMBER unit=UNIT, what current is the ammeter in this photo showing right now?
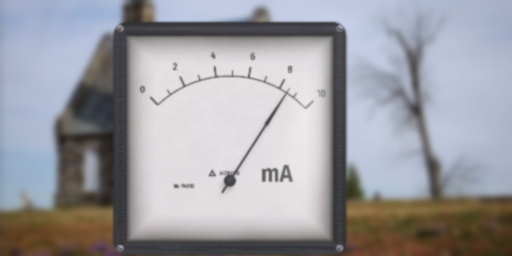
value=8.5 unit=mA
